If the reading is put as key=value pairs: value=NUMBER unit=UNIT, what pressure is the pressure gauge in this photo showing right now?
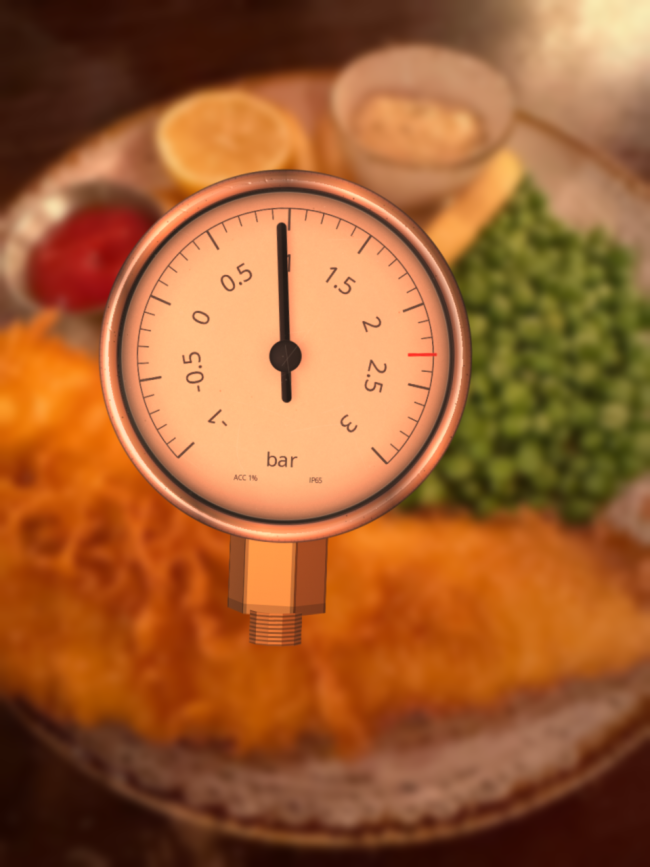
value=0.95 unit=bar
